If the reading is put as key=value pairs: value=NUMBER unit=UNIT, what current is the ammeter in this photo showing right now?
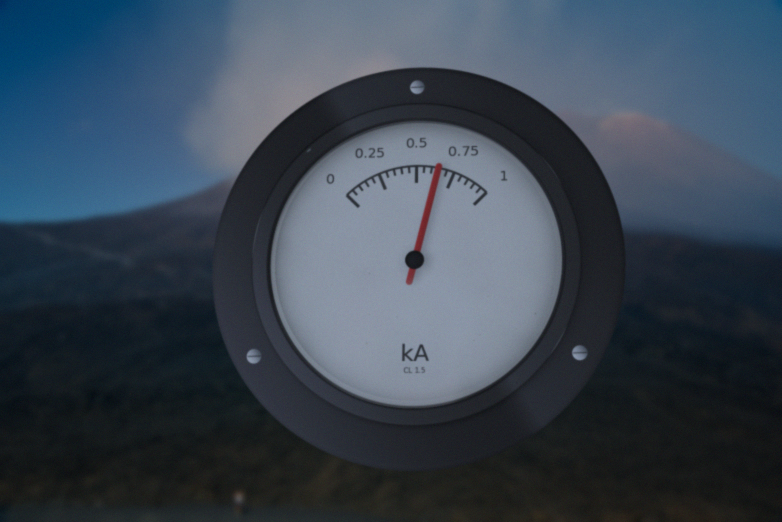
value=0.65 unit=kA
